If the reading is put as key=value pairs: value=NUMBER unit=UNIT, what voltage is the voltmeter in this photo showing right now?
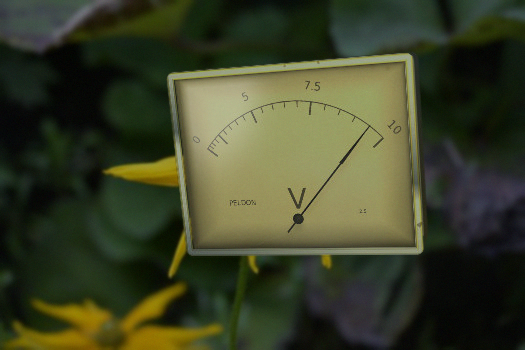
value=9.5 unit=V
